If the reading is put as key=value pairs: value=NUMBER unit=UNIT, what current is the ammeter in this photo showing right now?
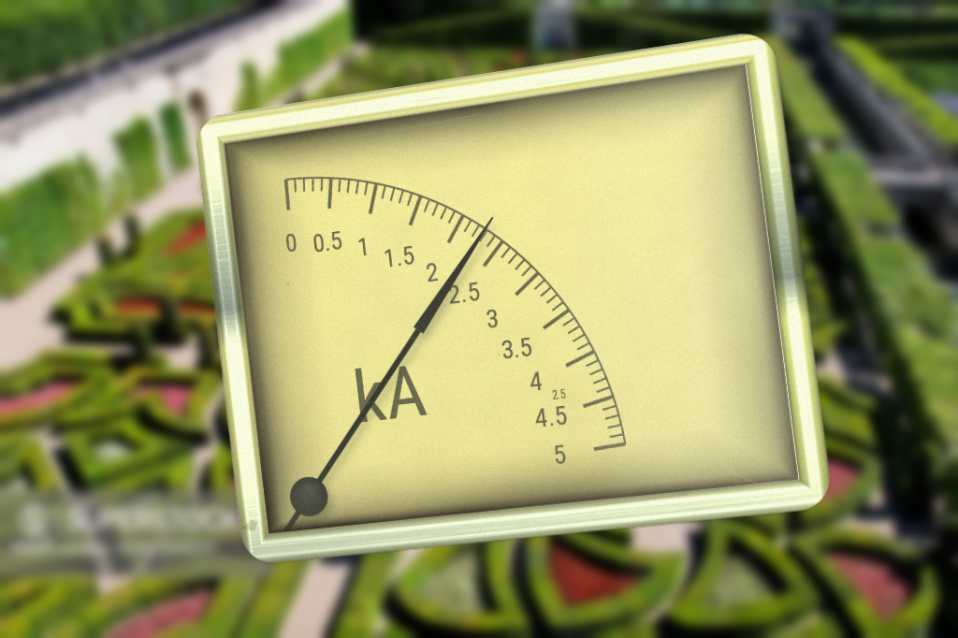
value=2.3 unit=kA
